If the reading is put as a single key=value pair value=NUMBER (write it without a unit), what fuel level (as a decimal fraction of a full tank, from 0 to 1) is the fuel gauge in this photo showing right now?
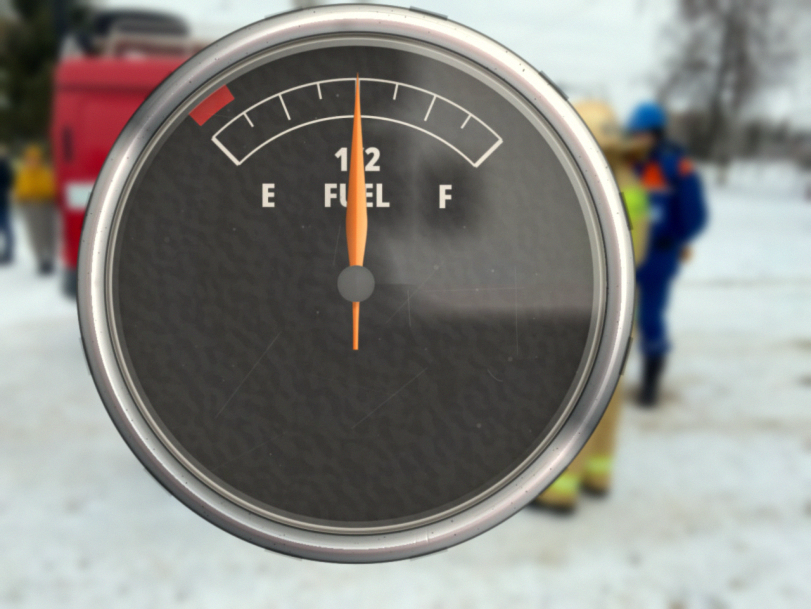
value=0.5
